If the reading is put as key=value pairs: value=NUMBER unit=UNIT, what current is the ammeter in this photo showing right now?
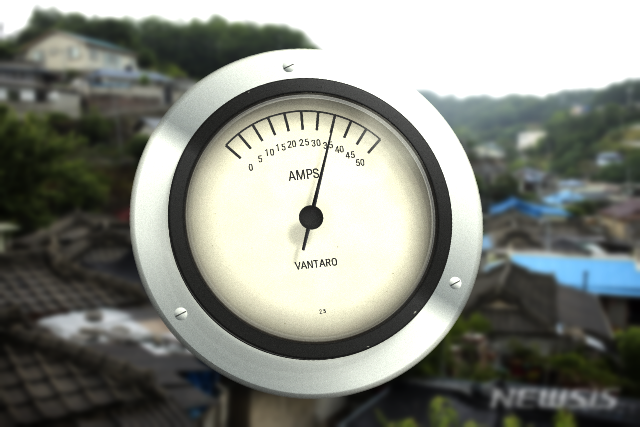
value=35 unit=A
